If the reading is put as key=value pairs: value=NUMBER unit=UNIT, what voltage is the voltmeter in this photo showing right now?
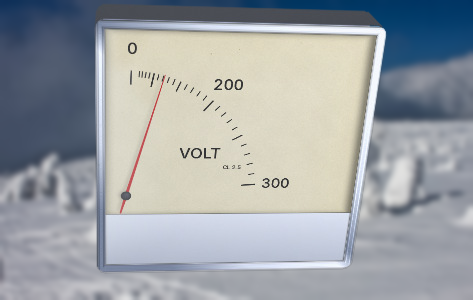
value=120 unit=V
